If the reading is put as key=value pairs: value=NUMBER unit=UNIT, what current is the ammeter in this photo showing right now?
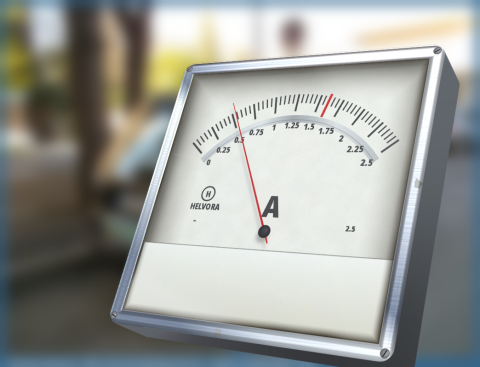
value=0.55 unit=A
